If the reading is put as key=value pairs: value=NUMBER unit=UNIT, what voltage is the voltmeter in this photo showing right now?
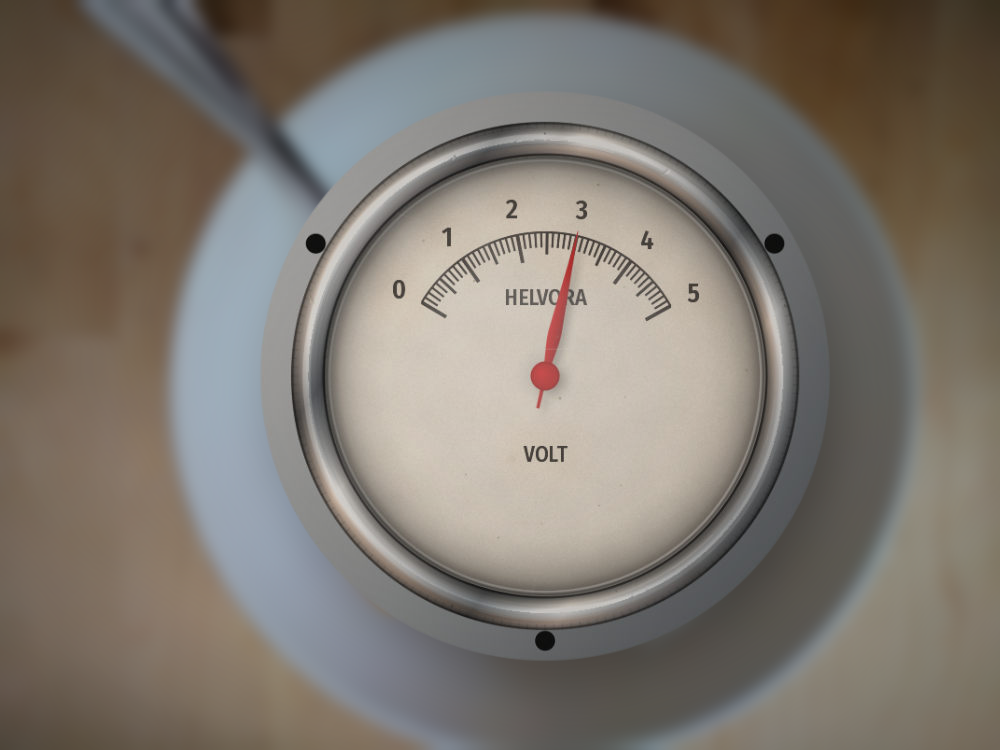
value=3 unit=V
